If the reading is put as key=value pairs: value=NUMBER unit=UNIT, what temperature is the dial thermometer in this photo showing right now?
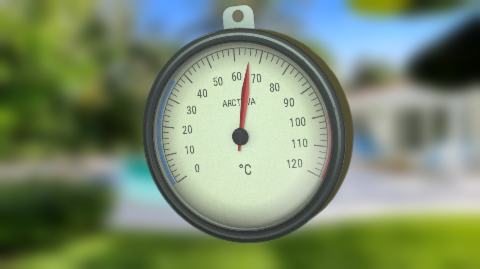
value=66 unit=°C
